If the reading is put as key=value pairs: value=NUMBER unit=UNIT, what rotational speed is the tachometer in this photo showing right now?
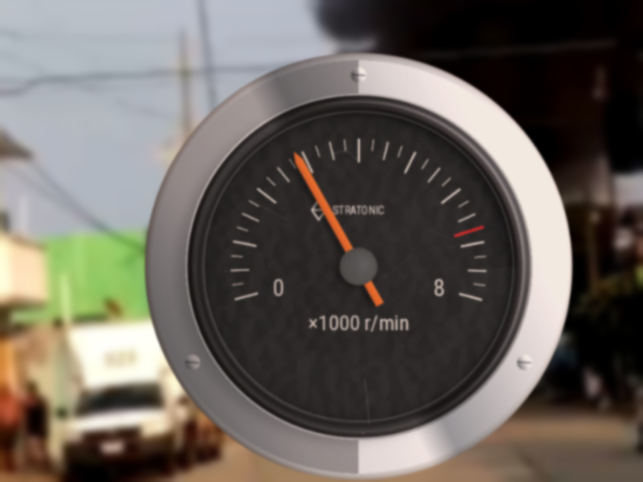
value=2875 unit=rpm
